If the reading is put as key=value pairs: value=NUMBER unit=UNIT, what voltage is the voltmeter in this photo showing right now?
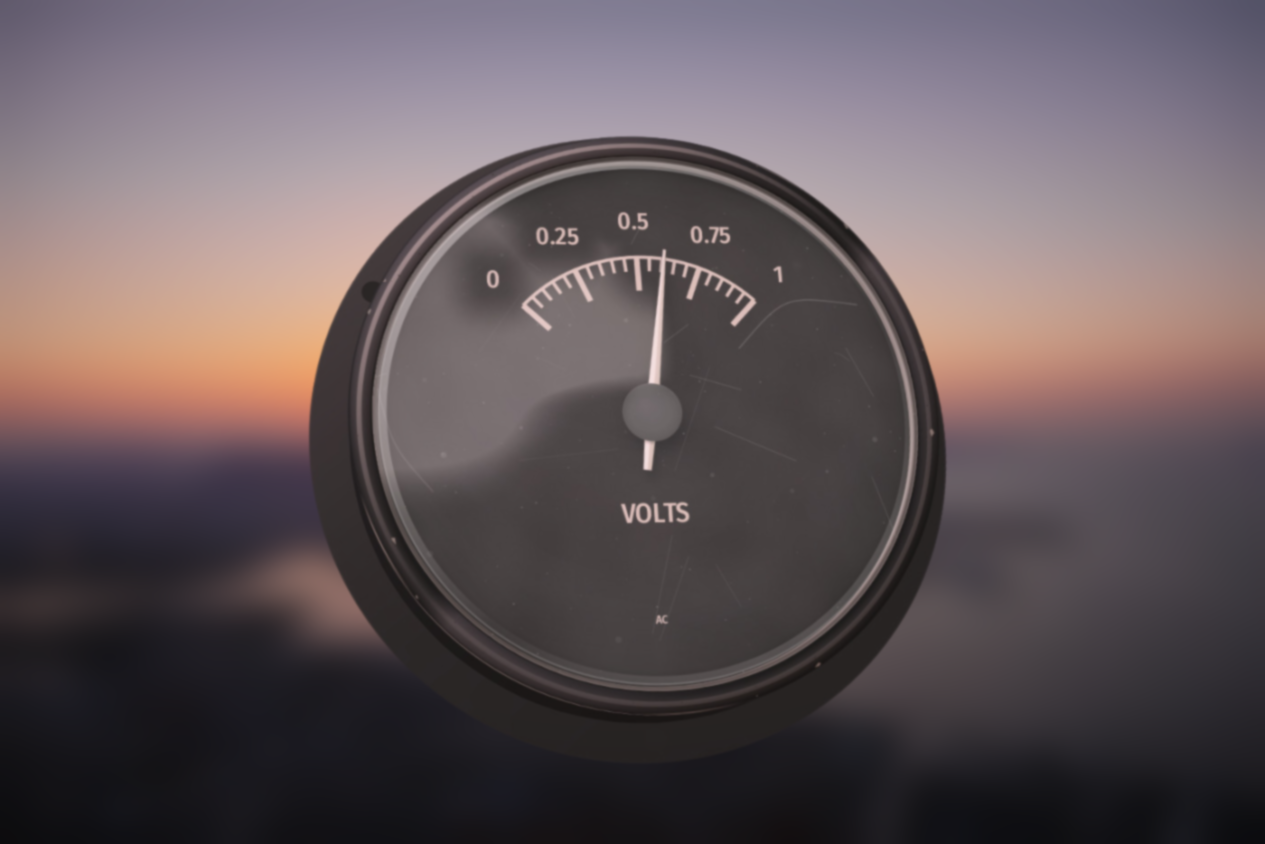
value=0.6 unit=V
